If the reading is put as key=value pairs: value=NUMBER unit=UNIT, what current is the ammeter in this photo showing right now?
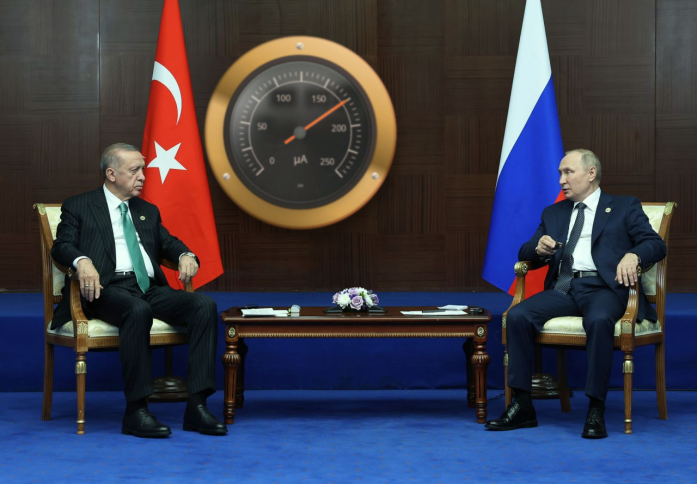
value=175 unit=µA
